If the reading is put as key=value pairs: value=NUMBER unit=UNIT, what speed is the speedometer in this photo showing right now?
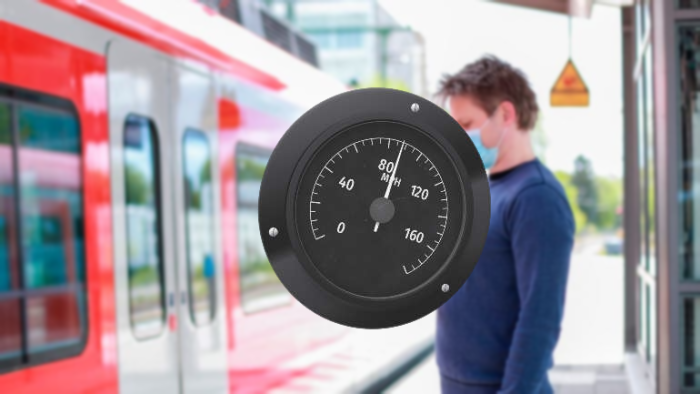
value=87.5 unit=mph
